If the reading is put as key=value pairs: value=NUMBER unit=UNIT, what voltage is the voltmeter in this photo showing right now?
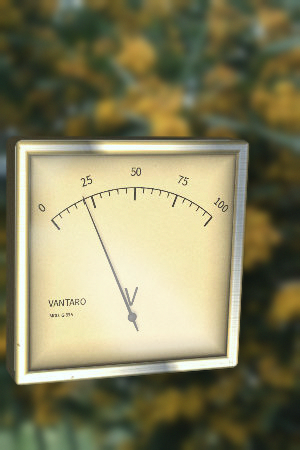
value=20 unit=V
